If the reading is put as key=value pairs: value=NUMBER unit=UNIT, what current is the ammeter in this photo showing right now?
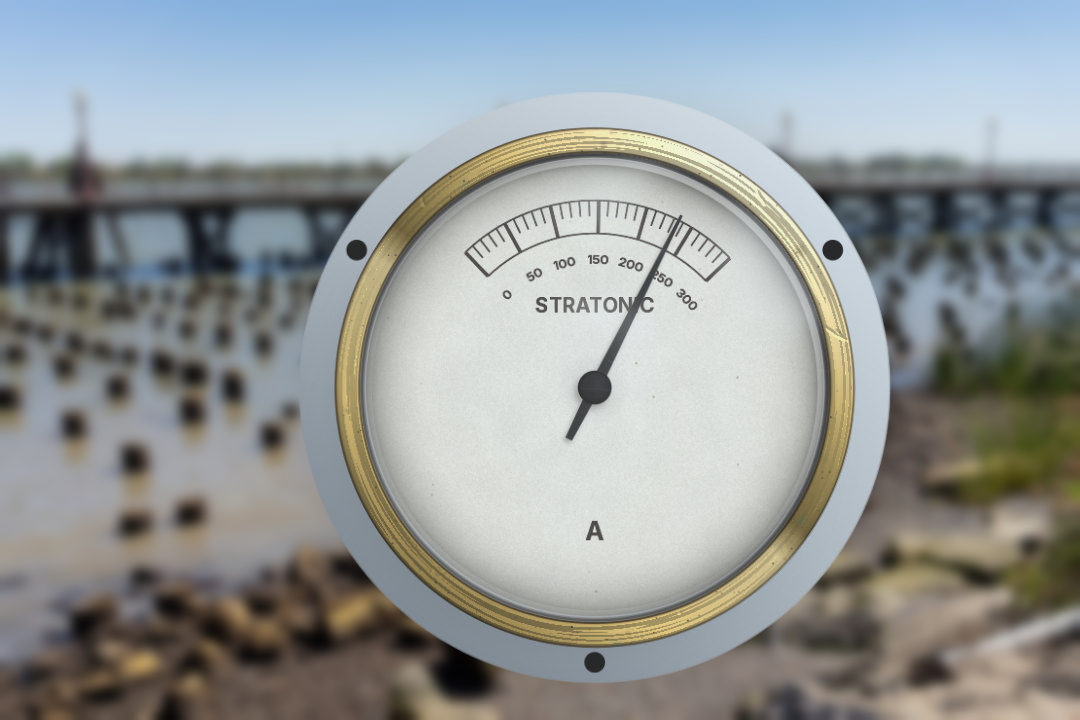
value=235 unit=A
